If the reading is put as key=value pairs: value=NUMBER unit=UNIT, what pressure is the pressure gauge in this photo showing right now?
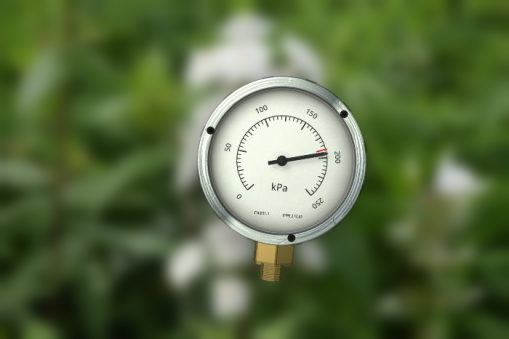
value=195 unit=kPa
